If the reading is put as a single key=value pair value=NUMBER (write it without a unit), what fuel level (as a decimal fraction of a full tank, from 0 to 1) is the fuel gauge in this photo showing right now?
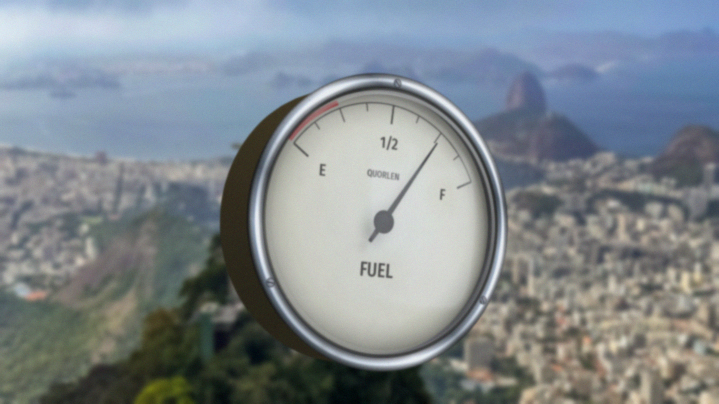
value=0.75
